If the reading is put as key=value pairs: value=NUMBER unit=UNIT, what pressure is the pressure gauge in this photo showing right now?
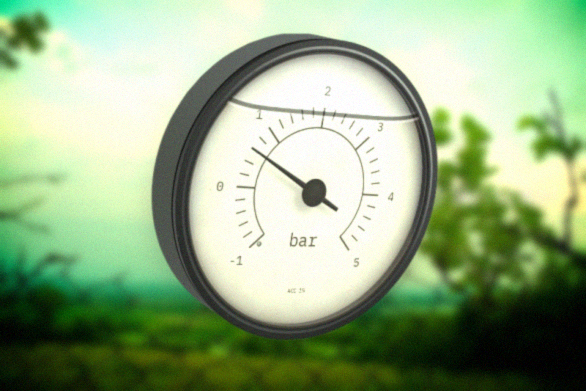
value=0.6 unit=bar
